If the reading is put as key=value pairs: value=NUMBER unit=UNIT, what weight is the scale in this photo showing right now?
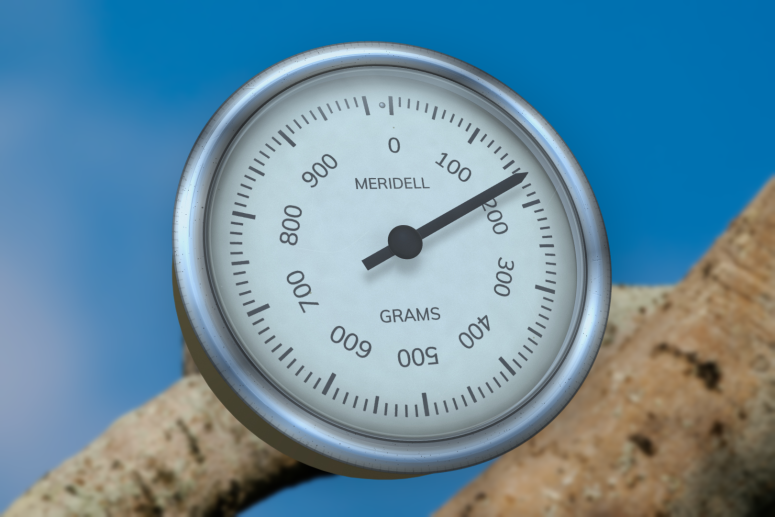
value=170 unit=g
